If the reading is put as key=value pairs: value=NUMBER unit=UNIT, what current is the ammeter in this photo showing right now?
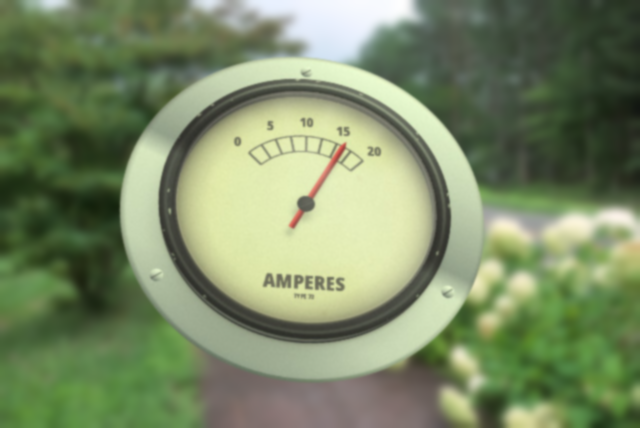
value=16.25 unit=A
